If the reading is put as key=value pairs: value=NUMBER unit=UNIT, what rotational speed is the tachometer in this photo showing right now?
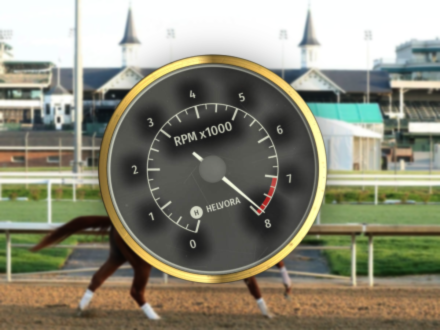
value=7875 unit=rpm
